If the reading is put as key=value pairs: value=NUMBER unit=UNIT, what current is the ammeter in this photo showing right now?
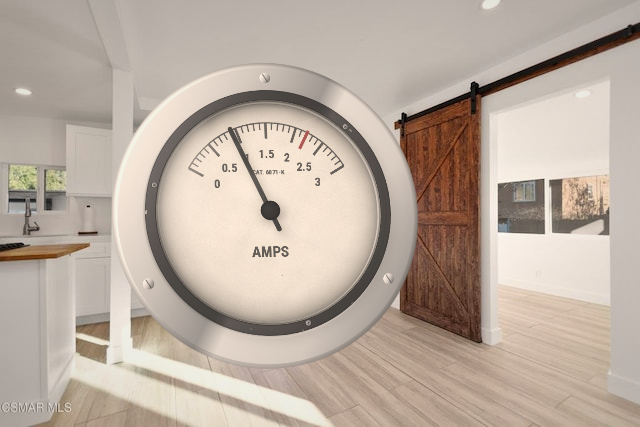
value=0.9 unit=A
